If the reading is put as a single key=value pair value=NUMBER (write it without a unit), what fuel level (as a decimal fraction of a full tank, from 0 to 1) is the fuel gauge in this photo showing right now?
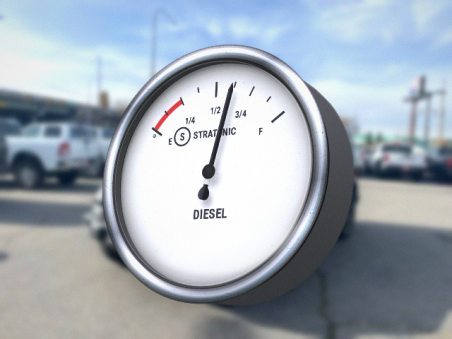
value=0.625
